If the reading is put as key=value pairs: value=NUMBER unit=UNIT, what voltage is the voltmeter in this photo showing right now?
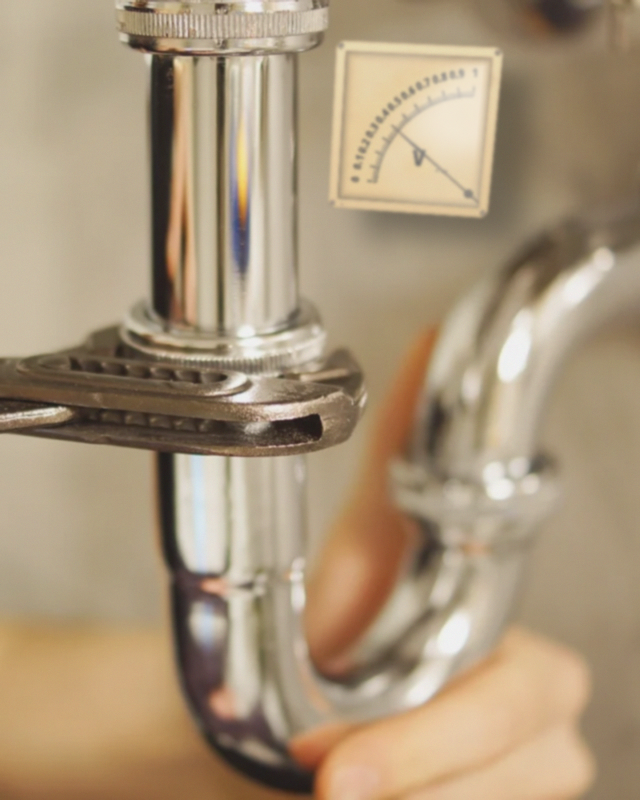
value=0.4 unit=V
